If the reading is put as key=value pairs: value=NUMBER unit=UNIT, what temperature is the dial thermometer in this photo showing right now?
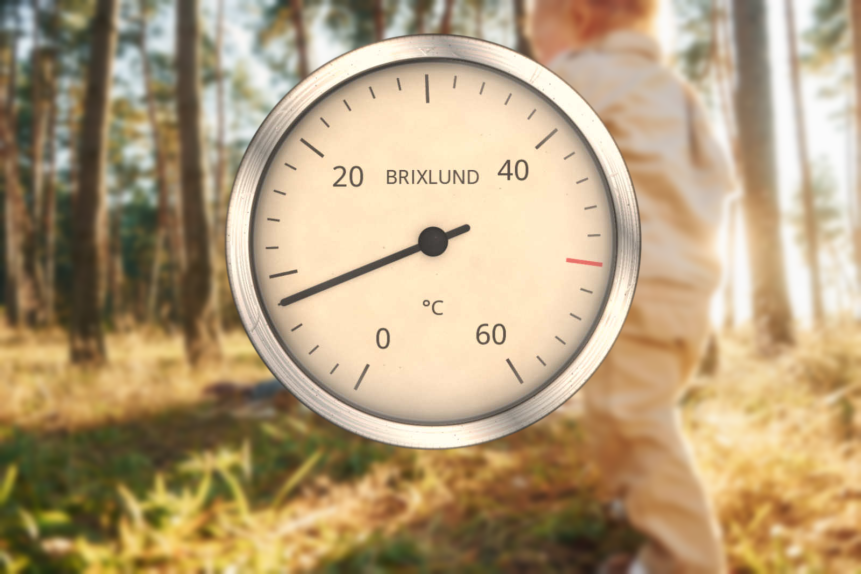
value=8 unit=°C
